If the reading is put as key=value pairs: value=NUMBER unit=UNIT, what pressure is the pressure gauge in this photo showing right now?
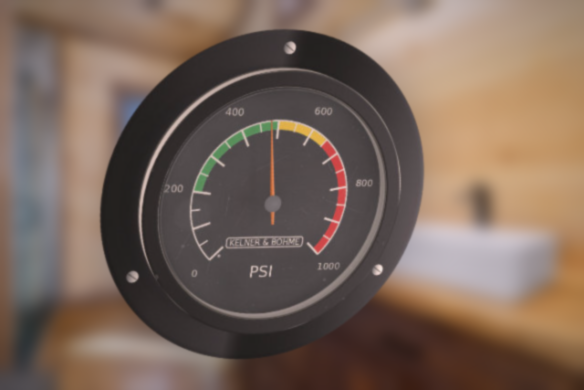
value=475 unit=psi
